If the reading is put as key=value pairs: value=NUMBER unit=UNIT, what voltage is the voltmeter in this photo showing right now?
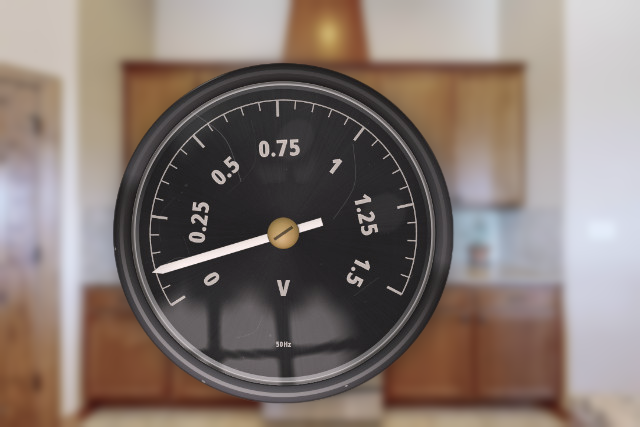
value=0.1 unit=V
